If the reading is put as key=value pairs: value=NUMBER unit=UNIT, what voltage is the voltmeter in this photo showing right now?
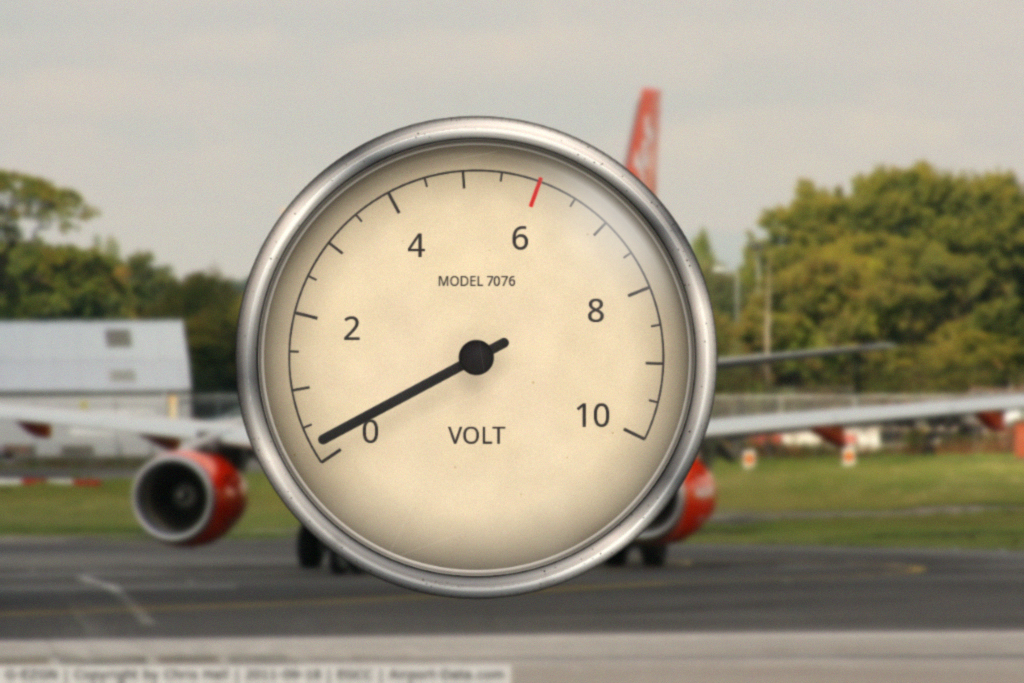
value=0.25 unit=V
